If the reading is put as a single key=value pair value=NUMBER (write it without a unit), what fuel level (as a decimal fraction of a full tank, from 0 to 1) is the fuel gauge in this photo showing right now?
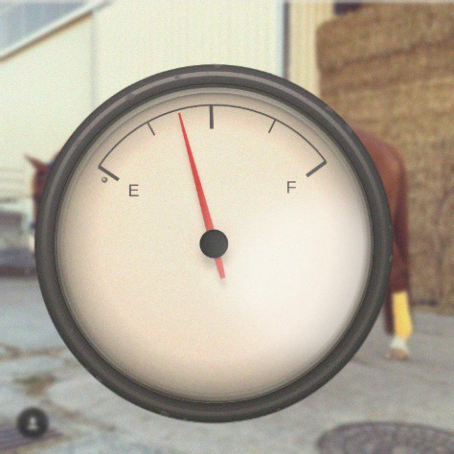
value=0.375
